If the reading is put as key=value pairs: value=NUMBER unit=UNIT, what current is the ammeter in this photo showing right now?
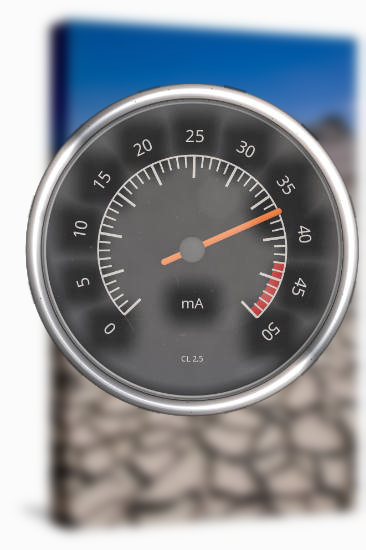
value=37 unit=mA
